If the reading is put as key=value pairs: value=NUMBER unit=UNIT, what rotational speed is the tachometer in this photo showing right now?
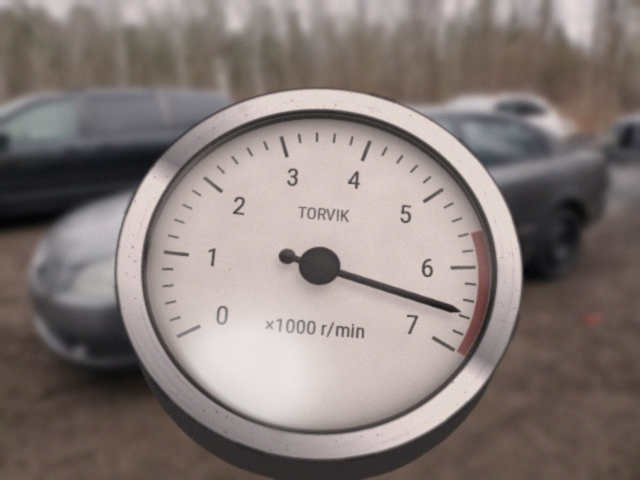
value=6600 unit=rpm
